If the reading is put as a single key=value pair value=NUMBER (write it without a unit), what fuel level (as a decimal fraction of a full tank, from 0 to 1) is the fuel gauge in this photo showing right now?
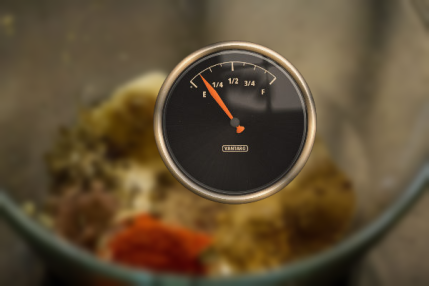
value=0.125
